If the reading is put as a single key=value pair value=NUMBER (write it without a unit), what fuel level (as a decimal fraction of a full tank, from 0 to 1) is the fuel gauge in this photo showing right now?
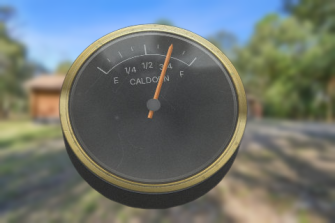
value=0.75
